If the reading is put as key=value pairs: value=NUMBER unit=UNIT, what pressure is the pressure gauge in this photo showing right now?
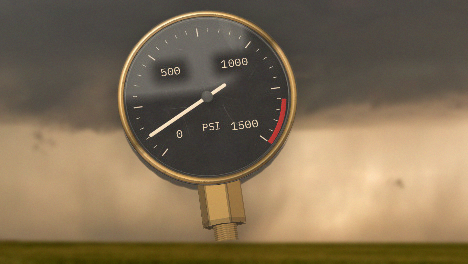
value=100 unit=psi
